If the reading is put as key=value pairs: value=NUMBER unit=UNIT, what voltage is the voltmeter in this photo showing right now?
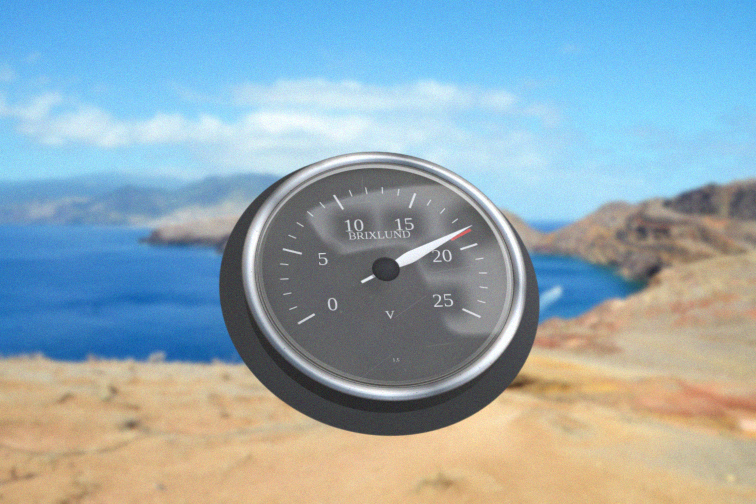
value=19 unit=V
